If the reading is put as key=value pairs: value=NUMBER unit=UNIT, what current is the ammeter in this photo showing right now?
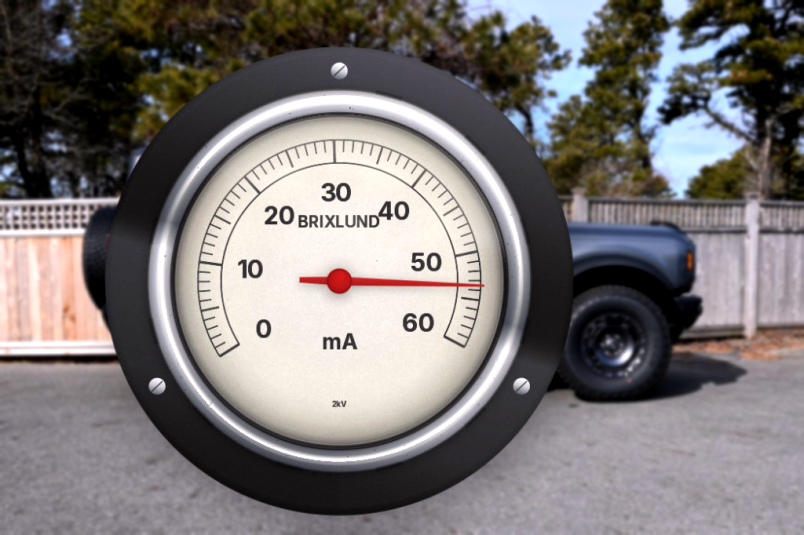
value=53.5 unit=mA
